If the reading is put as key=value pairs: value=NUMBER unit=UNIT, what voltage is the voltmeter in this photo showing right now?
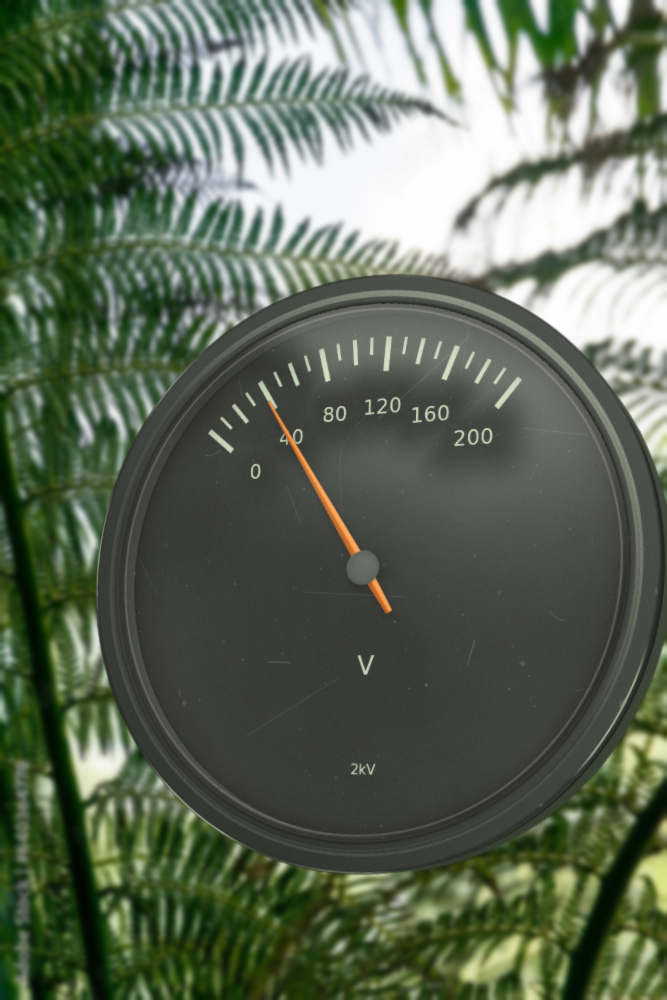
value=40 unit=V
